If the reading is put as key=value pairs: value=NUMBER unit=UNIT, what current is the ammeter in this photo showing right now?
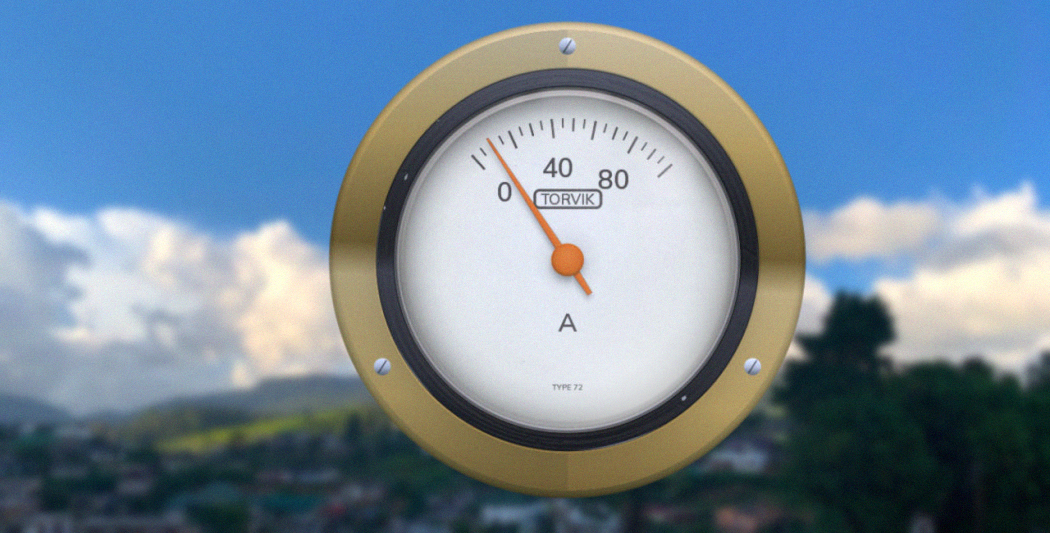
value=10 unit=A
